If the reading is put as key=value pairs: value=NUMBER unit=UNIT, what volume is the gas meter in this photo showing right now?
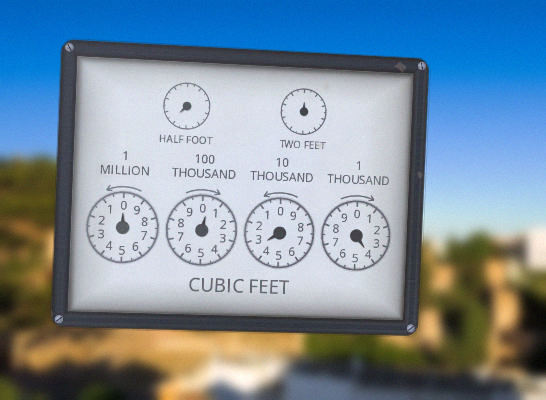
value=3400 unit=ft³
